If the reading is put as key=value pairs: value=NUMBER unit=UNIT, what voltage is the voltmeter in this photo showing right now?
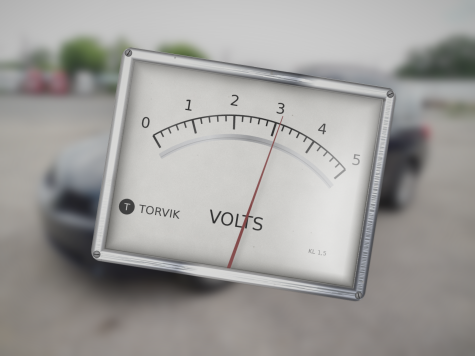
value=3.1 unit=V
